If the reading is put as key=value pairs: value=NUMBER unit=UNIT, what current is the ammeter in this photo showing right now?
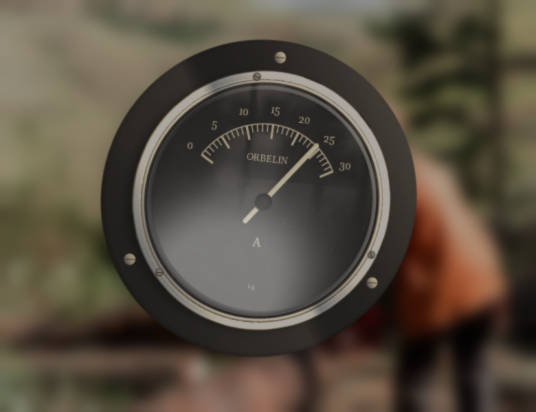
value=24 unit=A
